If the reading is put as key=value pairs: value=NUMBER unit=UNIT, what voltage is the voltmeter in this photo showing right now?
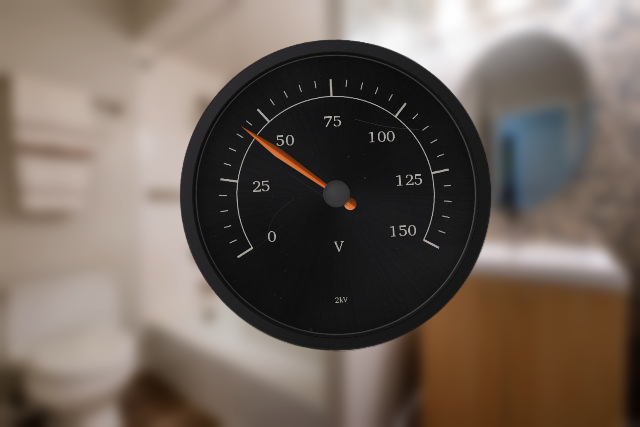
value=42.5 unit=V
